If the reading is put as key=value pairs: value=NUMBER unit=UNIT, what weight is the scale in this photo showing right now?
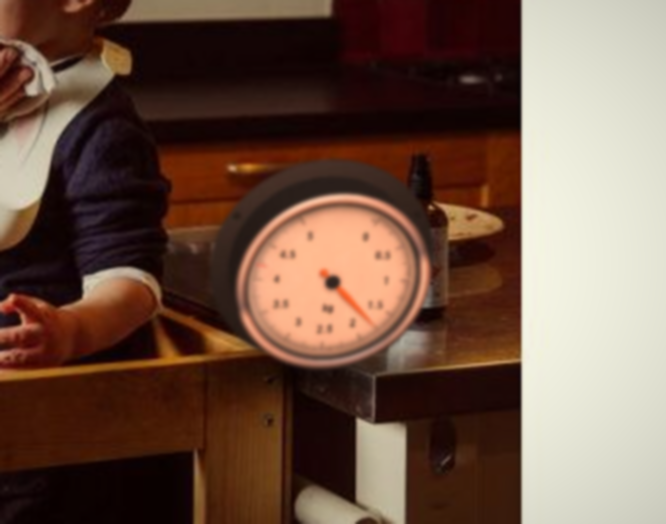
value=1.75 unit=kg
